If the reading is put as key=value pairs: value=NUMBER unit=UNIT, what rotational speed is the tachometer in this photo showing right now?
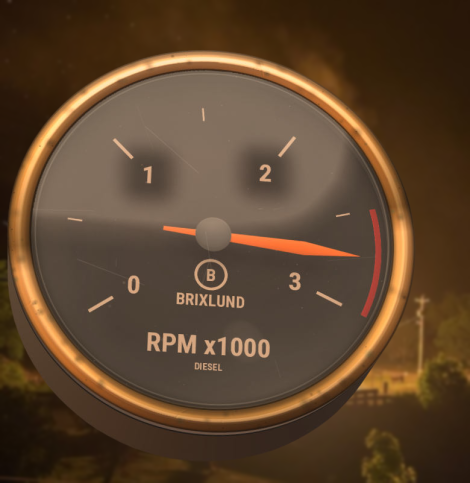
value=2750 unit=rpm
